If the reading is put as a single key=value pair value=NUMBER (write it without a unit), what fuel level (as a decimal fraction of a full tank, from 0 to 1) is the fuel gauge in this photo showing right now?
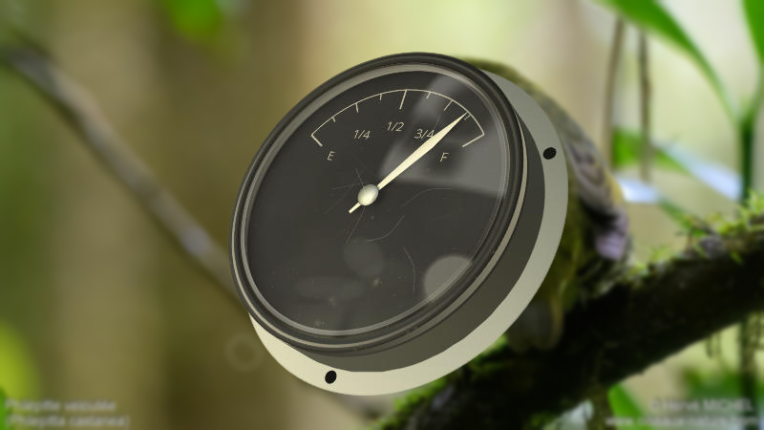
value=0.875
